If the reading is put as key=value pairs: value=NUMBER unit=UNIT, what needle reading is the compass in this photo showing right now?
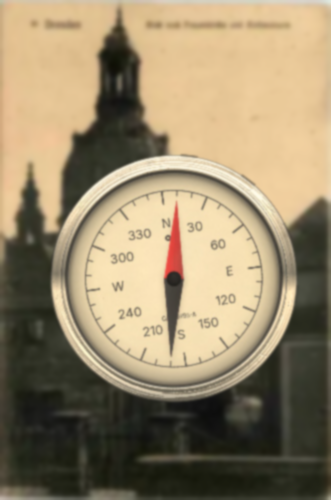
value=10 unit=°
